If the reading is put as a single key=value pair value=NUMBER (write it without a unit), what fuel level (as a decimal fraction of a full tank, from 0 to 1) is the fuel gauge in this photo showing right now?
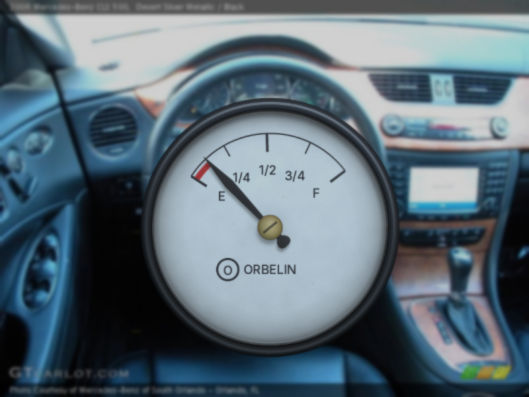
value=0.125
